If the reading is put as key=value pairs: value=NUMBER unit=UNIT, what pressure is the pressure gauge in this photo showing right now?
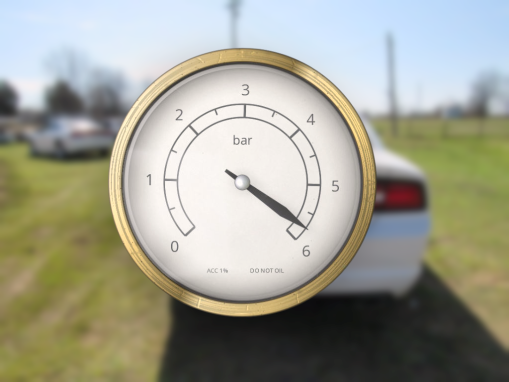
value=5.75 unit=bar
